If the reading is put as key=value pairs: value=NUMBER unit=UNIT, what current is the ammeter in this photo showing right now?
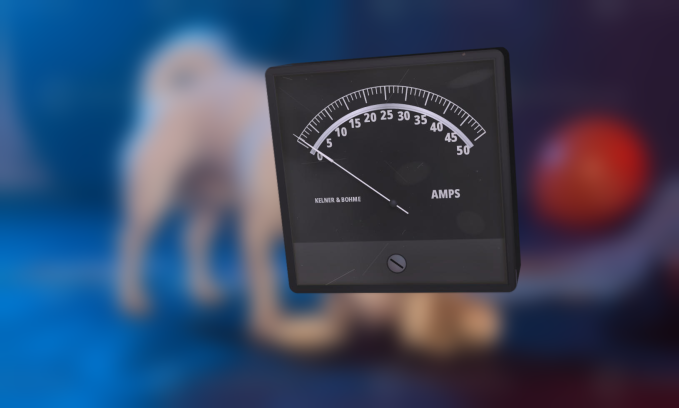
value=1 unit=A
